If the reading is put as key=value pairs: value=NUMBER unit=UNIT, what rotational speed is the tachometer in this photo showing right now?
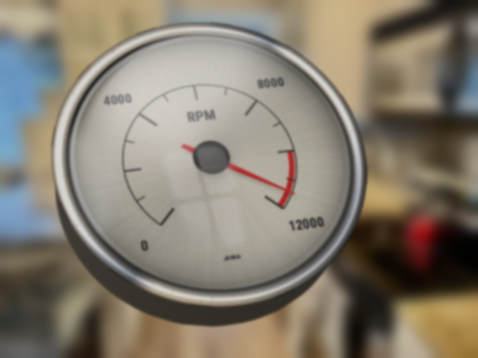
value=11500 unit=rpm
